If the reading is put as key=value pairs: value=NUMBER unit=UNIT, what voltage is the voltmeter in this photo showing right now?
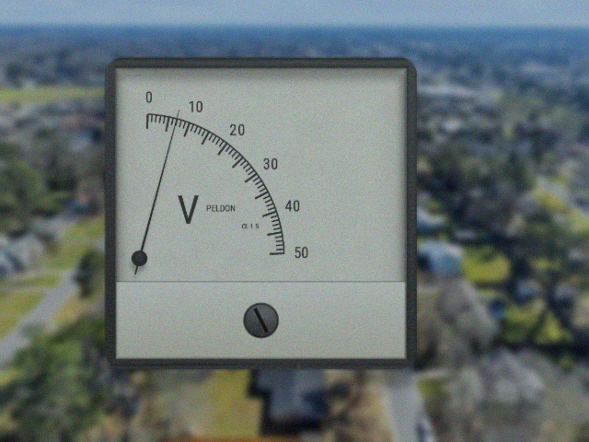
value=7 unit=V
